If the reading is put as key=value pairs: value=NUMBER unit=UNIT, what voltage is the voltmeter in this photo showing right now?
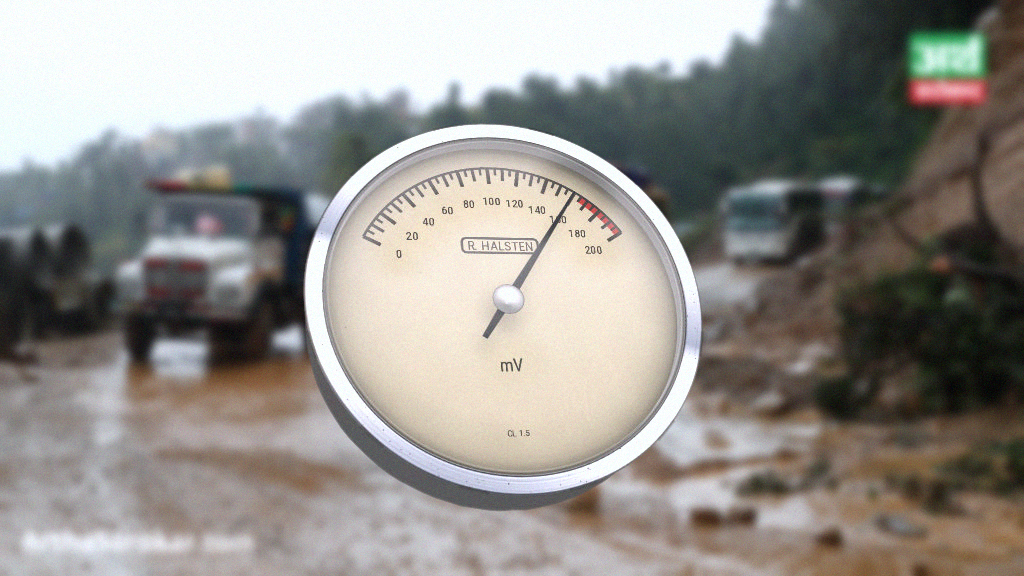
value=160 unit=mV
